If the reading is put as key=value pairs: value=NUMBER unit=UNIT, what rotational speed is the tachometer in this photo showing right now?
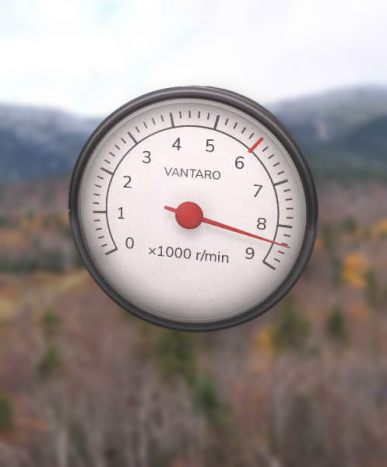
value=8400 unit=rpm
